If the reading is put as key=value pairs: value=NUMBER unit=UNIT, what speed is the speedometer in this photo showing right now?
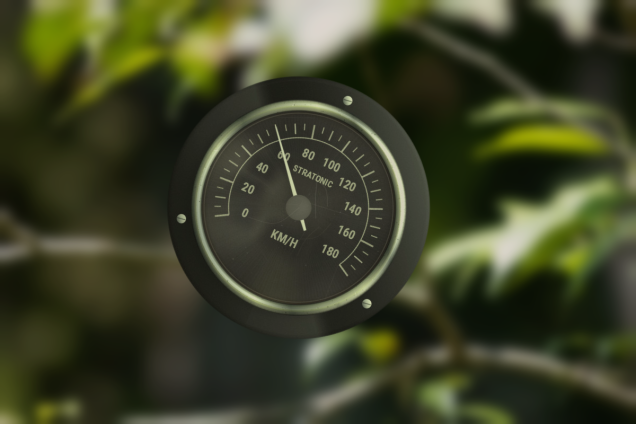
value=60 unit=km/h
